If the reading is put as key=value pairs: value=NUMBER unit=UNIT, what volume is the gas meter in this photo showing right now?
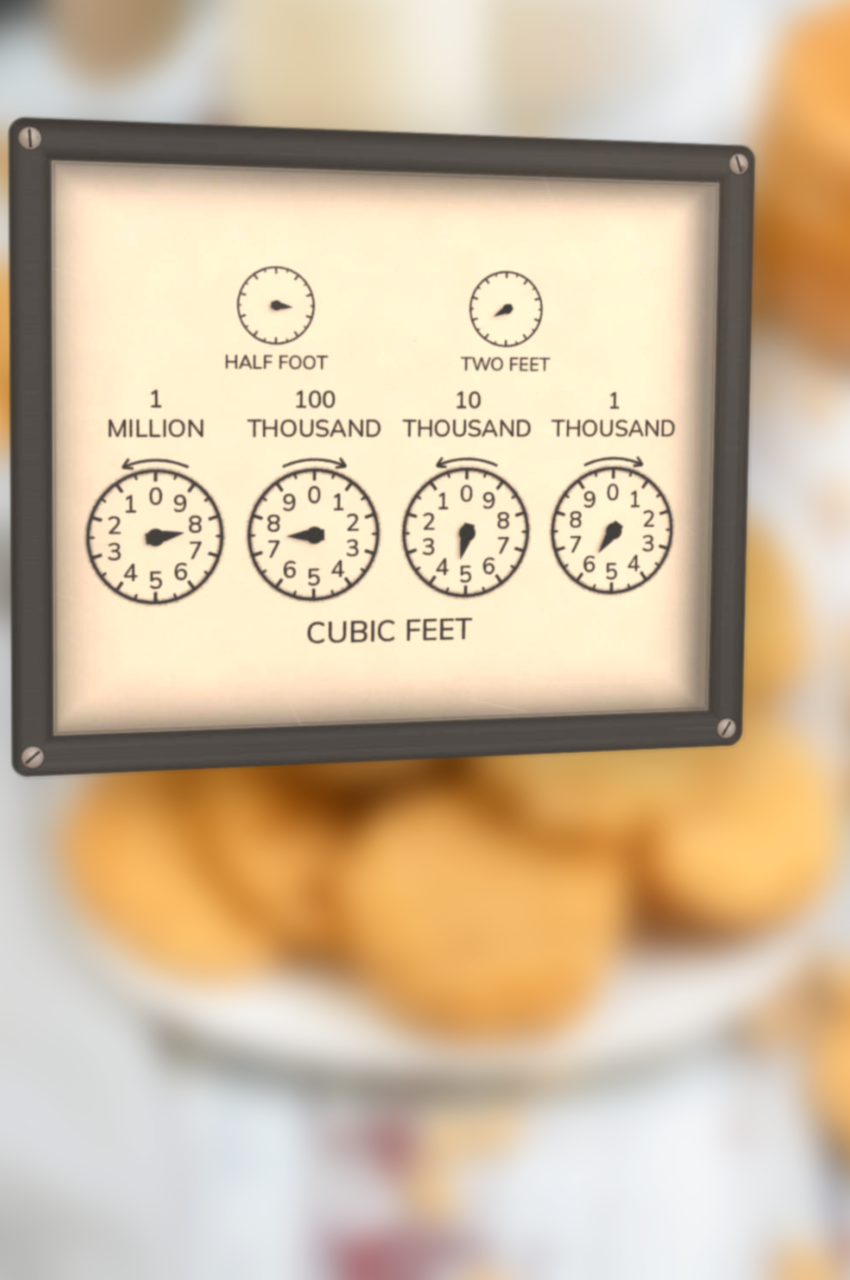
value=774600 unit=ft³
